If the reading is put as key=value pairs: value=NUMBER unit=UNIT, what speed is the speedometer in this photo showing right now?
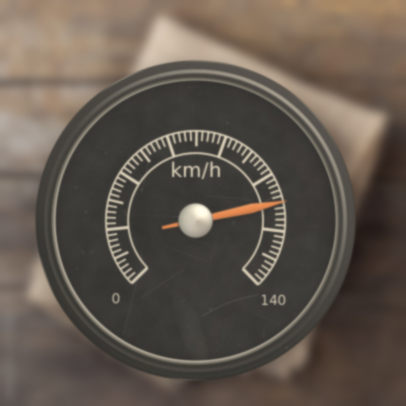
value=110 unit=km/h
